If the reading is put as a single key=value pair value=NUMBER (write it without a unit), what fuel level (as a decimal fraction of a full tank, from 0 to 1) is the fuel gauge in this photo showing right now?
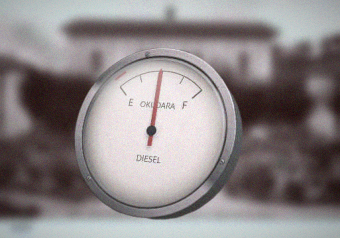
value=0.5
